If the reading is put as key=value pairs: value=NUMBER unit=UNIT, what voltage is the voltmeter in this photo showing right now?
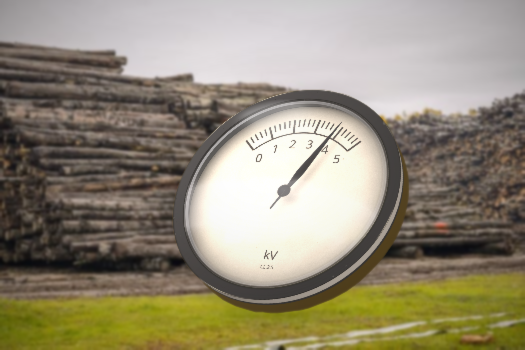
value=4 unit=kV
